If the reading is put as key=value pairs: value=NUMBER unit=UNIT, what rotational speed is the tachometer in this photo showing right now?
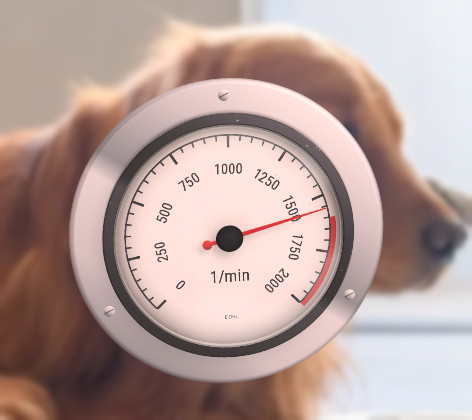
value=1550 unit=rpm
